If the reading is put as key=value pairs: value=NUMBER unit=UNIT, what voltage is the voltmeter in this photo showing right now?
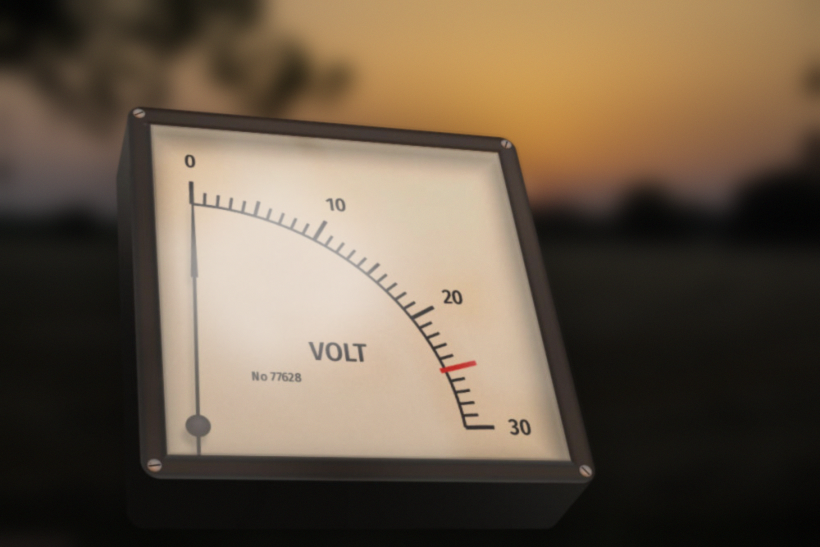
value=0 unit=V
